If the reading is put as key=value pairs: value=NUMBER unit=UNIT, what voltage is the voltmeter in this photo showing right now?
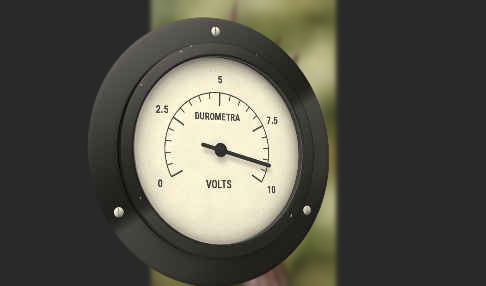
value=9.25 unit=V
